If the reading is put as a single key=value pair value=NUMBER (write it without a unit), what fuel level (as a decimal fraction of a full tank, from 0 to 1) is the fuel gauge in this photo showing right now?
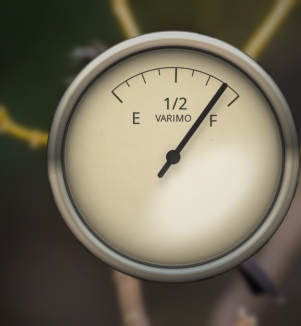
value=0.875
